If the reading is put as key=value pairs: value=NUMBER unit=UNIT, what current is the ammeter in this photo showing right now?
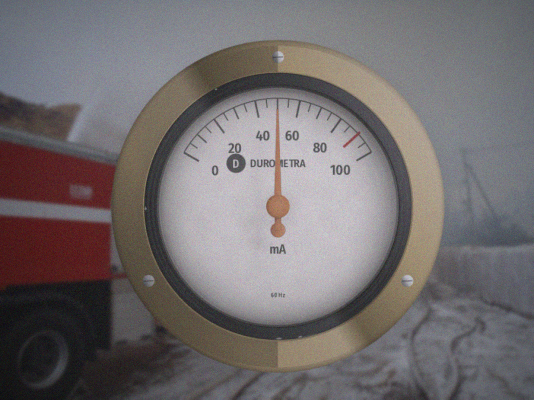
value=50 unit=mA
